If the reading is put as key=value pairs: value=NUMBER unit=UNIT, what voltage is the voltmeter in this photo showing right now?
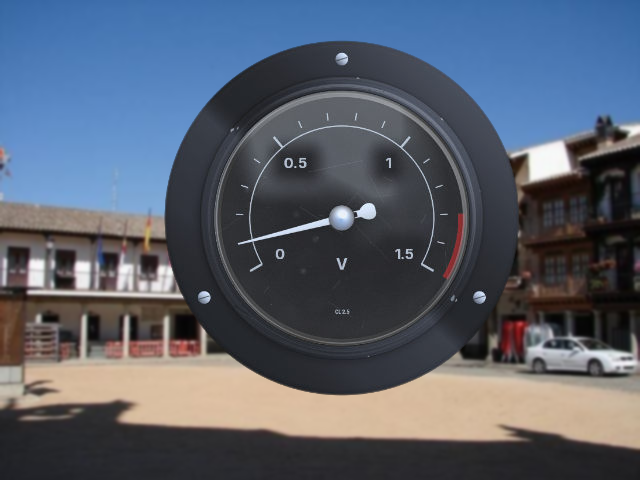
value=0.1 unit=V
